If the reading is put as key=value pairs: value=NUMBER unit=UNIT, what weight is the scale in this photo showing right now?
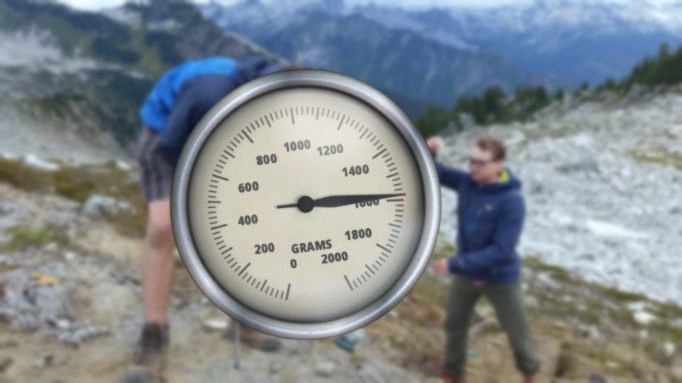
value=1580 unit=g
